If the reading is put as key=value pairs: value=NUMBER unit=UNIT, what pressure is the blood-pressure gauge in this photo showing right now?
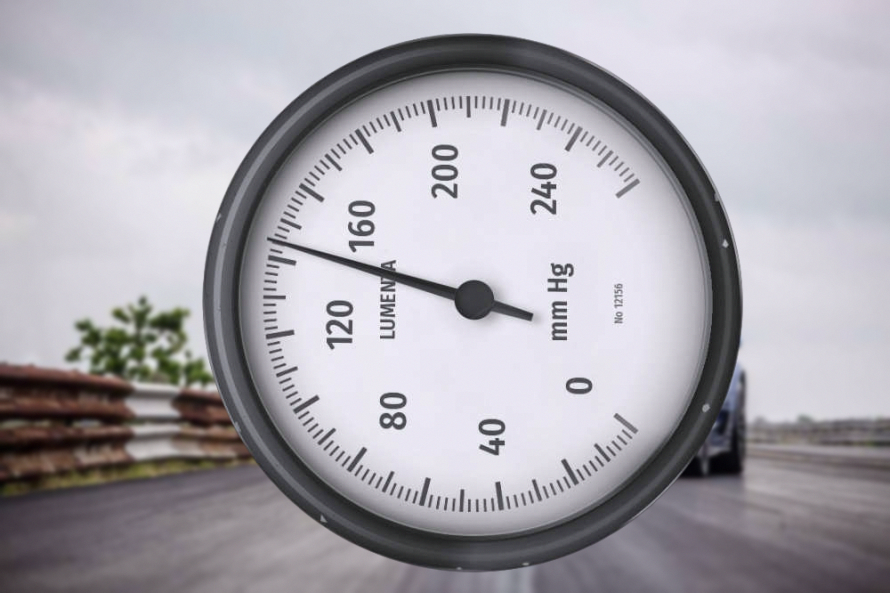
value=144 unit=mmHg
